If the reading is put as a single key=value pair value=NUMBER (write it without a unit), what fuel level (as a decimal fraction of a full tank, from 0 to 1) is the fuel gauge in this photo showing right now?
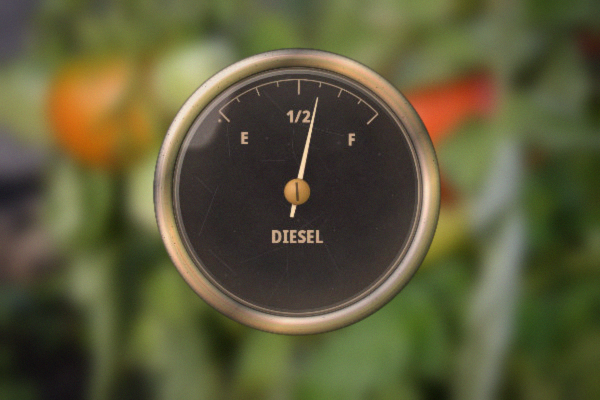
value=0.625
